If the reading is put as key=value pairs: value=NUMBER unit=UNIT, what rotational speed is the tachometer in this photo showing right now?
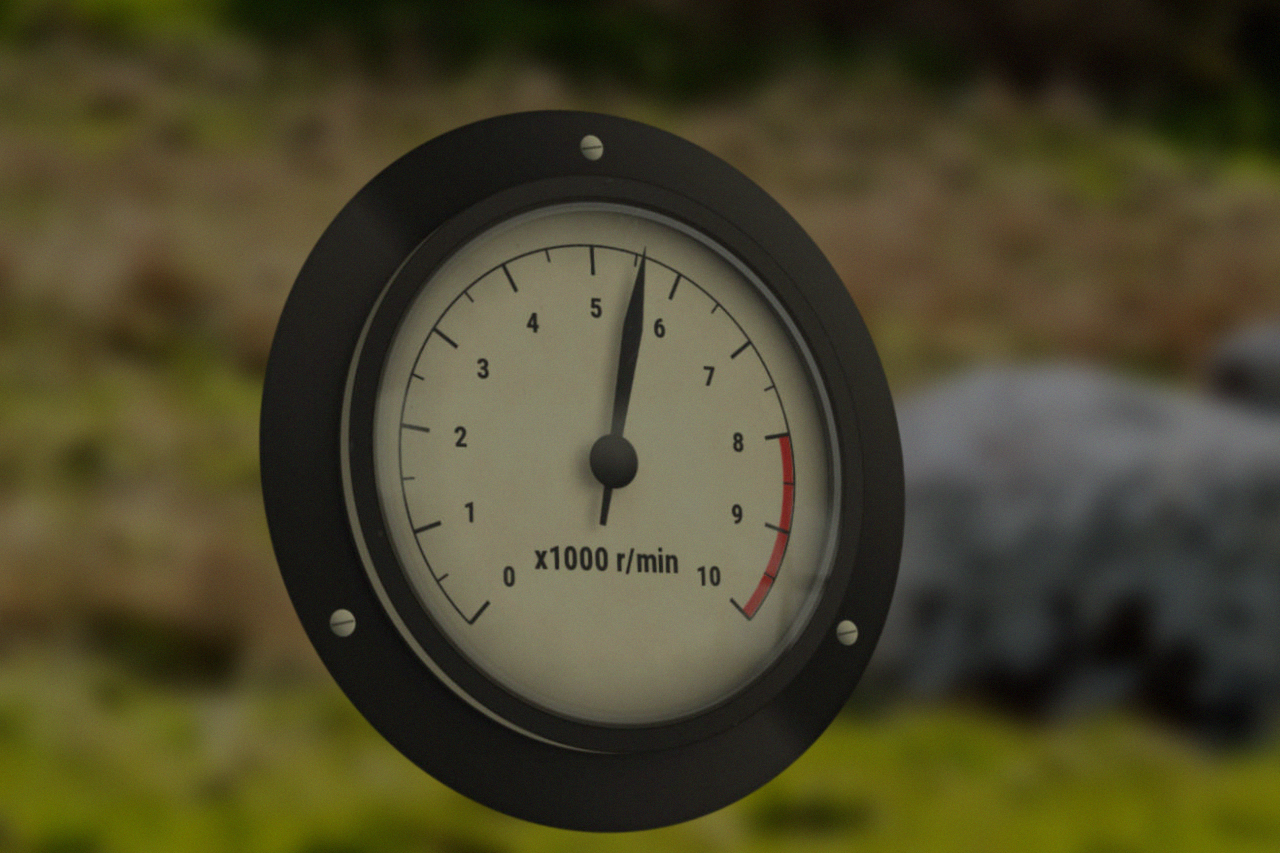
value=5500 unit=rpm
